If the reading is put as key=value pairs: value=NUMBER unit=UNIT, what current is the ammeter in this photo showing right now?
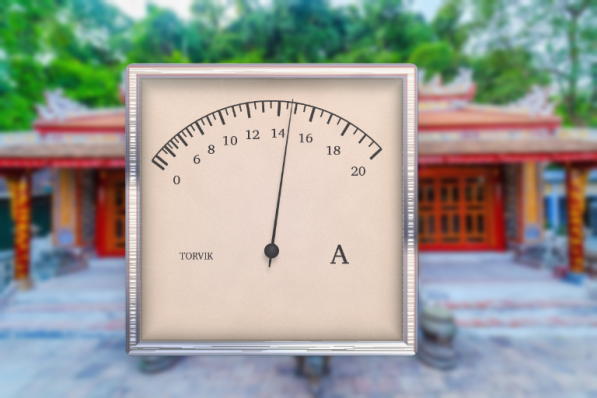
value=14.75 unit=A
